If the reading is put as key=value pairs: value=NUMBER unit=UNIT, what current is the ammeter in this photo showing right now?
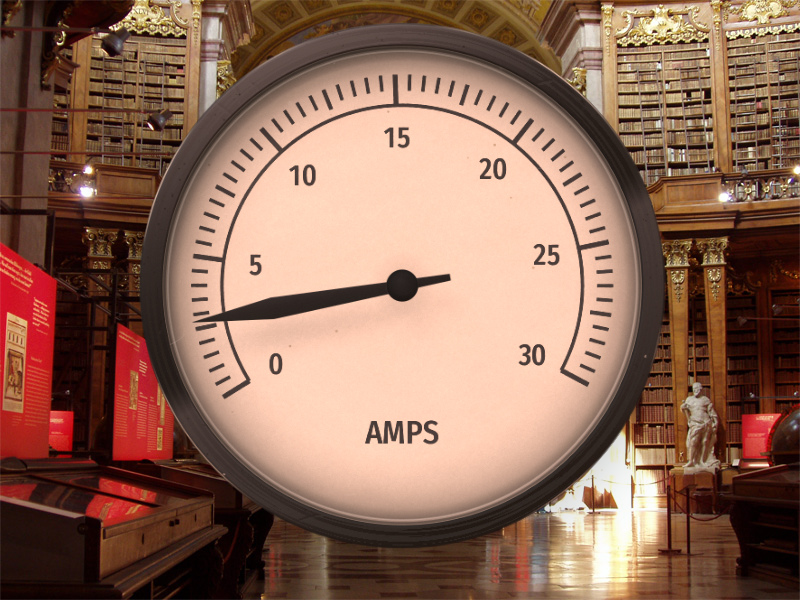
value=2.75 unit=A
